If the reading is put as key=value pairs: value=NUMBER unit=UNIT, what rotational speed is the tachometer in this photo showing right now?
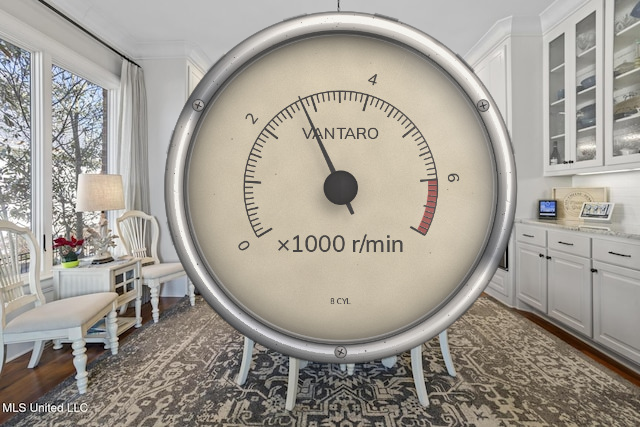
value=2800 unit=rpm
